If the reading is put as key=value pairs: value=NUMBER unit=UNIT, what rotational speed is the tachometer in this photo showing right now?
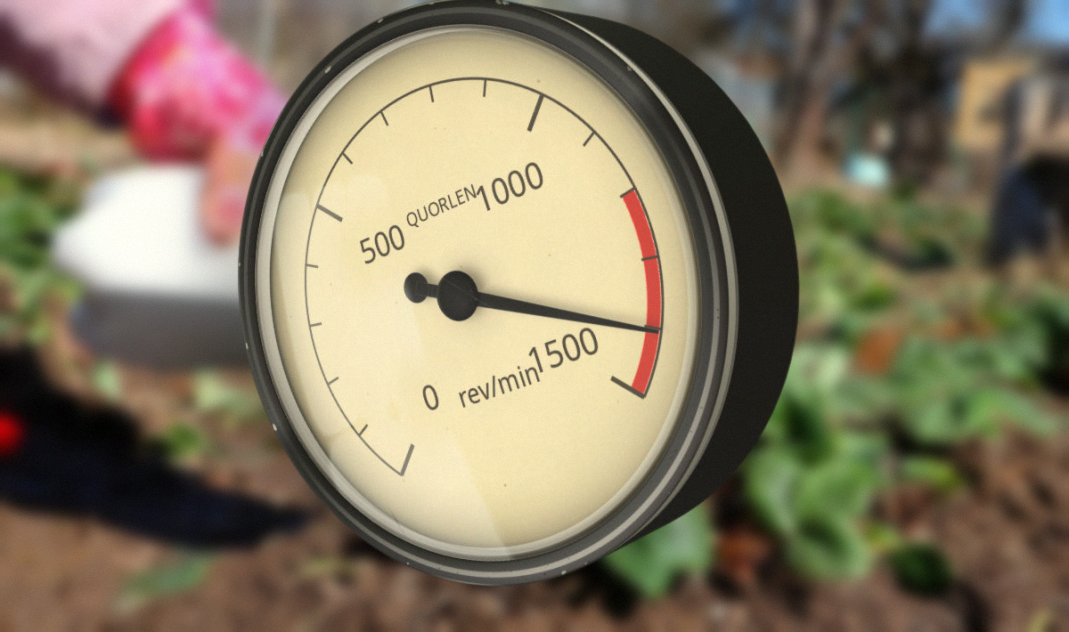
value=1400 unit=rpm
